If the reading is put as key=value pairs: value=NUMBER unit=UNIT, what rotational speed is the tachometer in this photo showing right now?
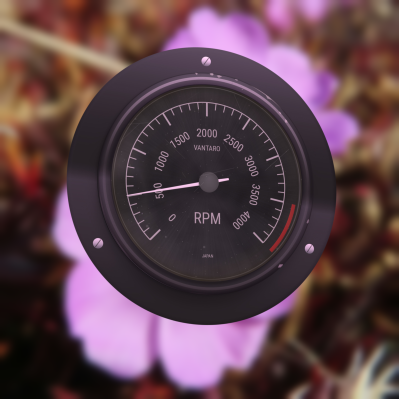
value=500 unit=rpm
